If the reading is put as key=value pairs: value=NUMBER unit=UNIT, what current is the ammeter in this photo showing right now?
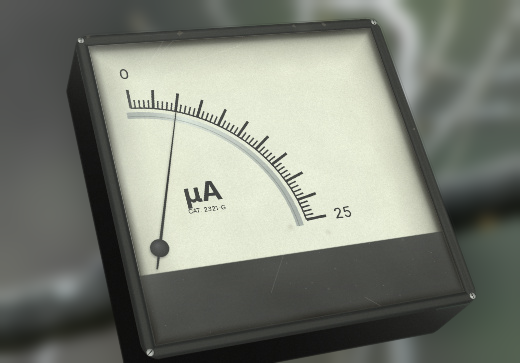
value=5 unit=µA
